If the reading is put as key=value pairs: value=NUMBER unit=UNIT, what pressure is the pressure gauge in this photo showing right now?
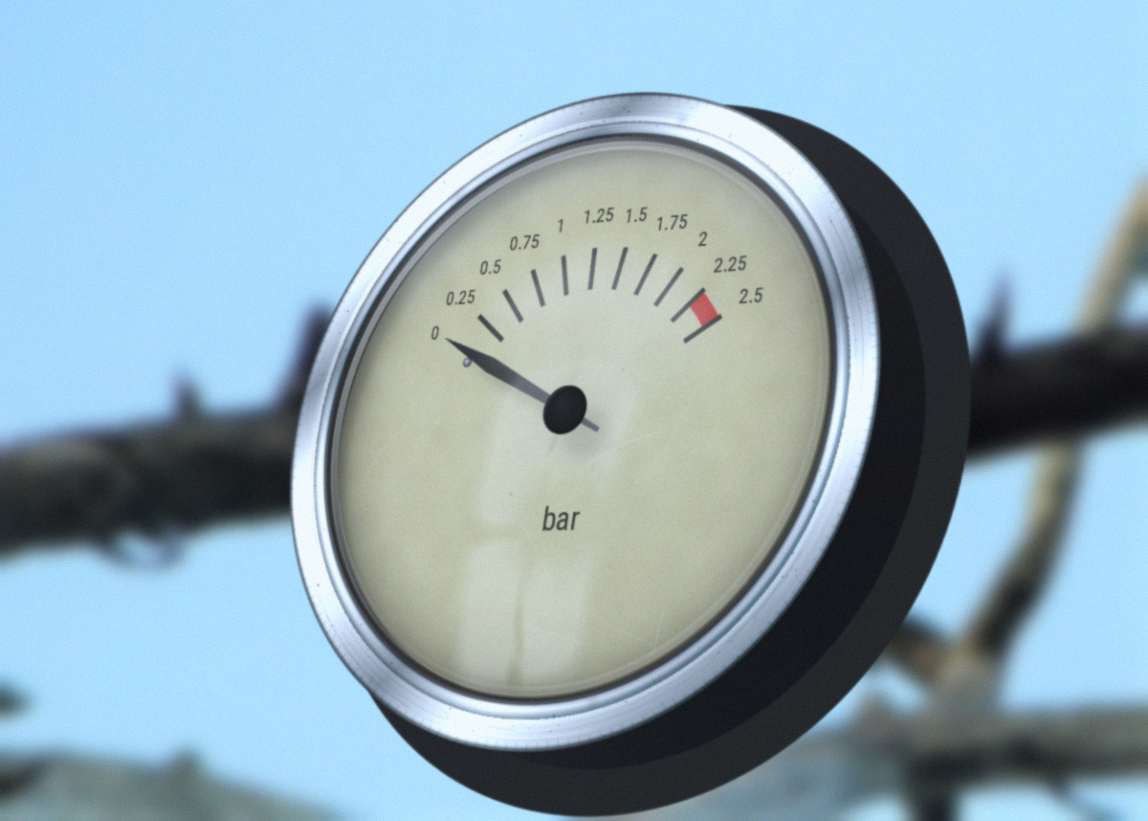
value=0 unit=bar
